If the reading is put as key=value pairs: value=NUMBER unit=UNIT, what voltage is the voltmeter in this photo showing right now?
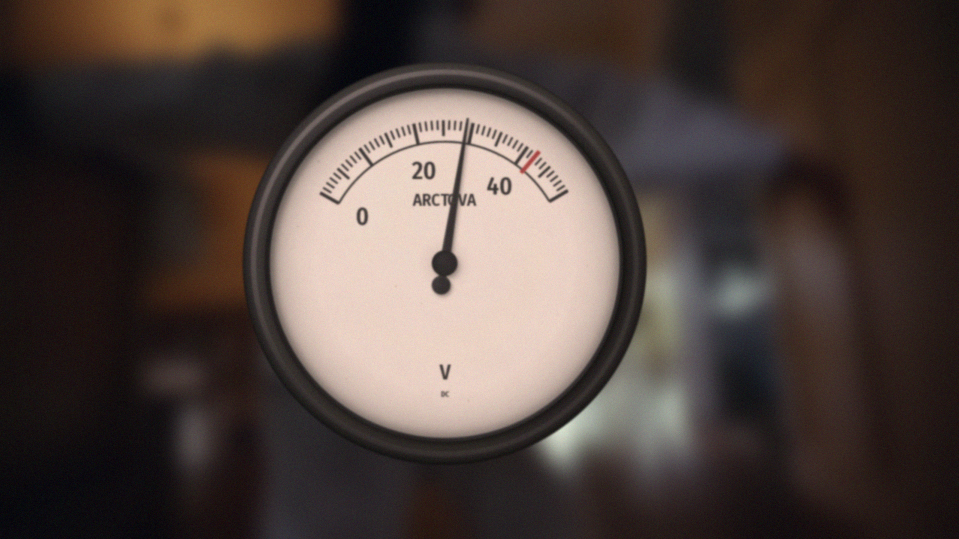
value=29 unit=V
